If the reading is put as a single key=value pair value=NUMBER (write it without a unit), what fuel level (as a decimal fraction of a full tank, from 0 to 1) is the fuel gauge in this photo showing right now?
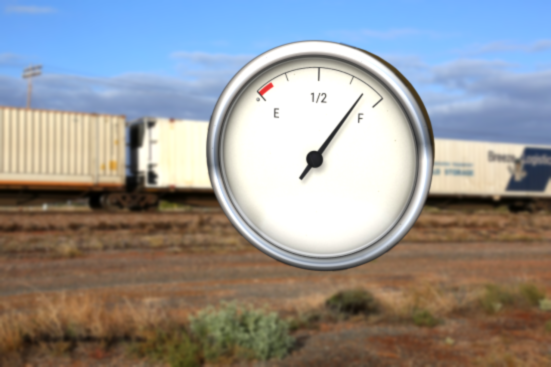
value=0.875
